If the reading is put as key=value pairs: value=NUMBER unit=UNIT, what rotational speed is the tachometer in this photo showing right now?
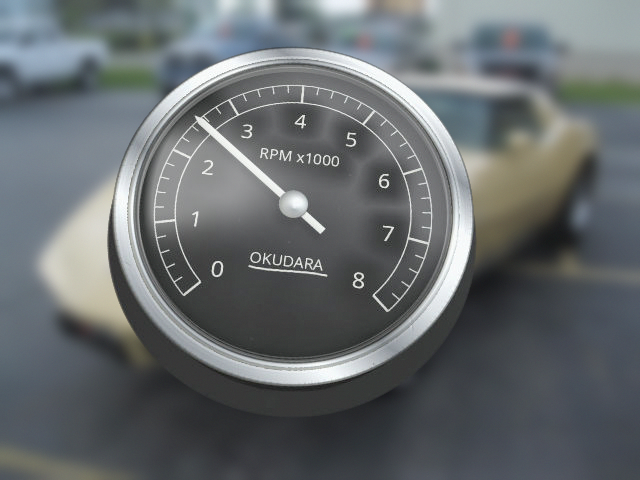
value=2500 unit=rpm
